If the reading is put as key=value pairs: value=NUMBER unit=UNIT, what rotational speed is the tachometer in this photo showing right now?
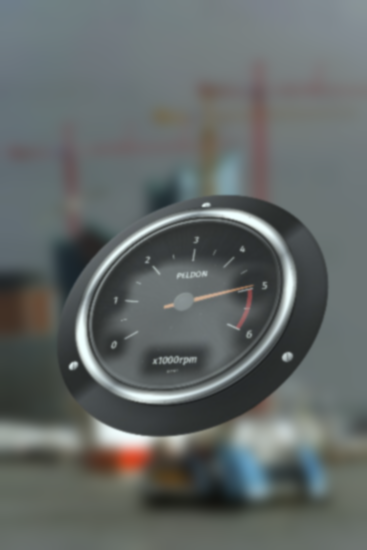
value=5000 unit=rpm
